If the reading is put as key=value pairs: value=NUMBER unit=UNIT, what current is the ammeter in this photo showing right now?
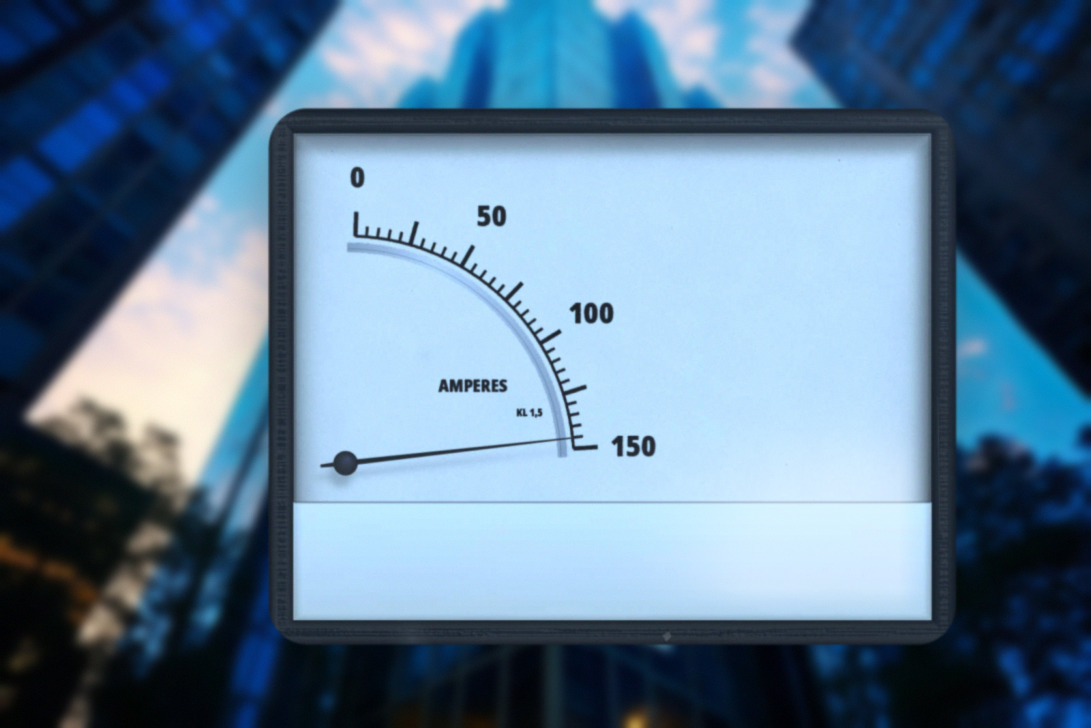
value=145 unit=A
